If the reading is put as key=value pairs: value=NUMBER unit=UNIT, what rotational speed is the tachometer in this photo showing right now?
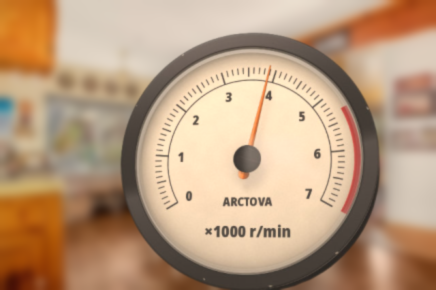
value=3900 unit=rpm
